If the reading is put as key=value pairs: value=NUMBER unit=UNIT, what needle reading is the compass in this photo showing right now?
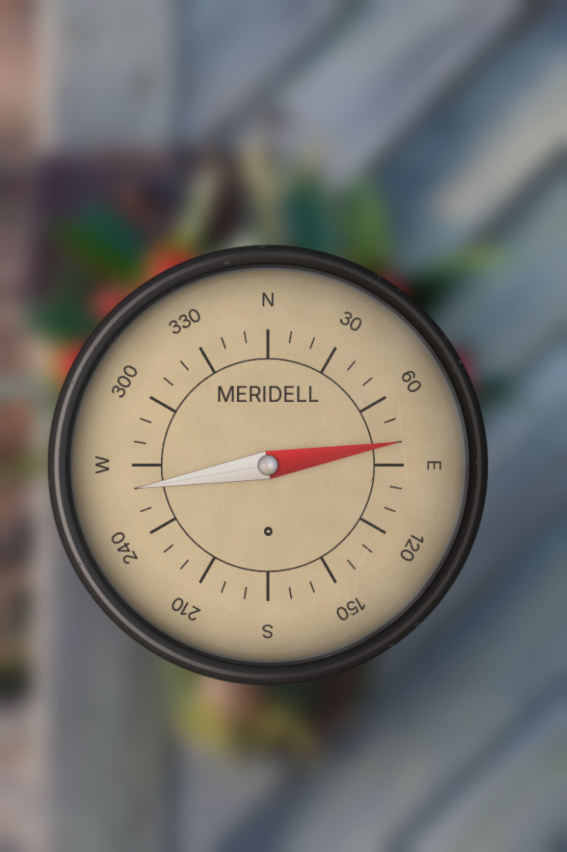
value=80 unit=°
